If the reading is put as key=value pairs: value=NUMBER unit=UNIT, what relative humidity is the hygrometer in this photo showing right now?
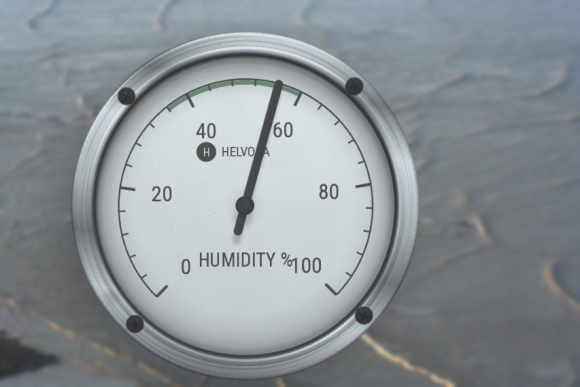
value=56 unit=%
